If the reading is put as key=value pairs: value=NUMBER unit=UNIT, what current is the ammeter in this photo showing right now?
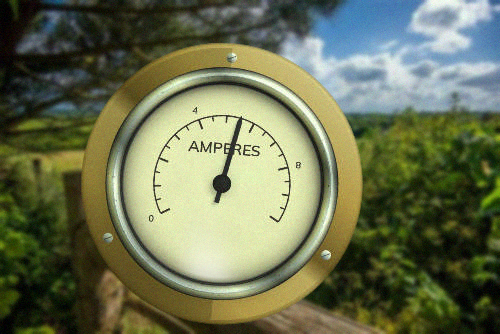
value=5.5 unit=A
